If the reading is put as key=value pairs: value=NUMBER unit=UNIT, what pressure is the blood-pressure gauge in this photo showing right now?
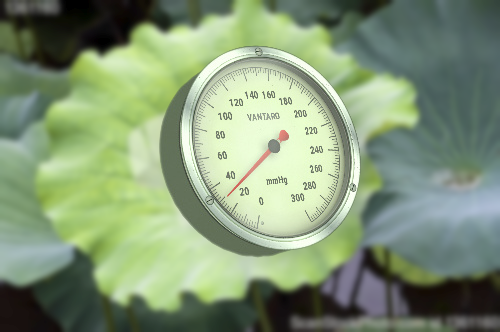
value=30 unit=mmHg
